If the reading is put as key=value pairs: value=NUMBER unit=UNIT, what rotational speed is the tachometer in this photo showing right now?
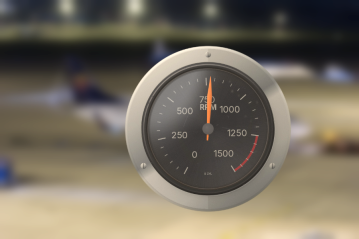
value=775 unit=rpm
